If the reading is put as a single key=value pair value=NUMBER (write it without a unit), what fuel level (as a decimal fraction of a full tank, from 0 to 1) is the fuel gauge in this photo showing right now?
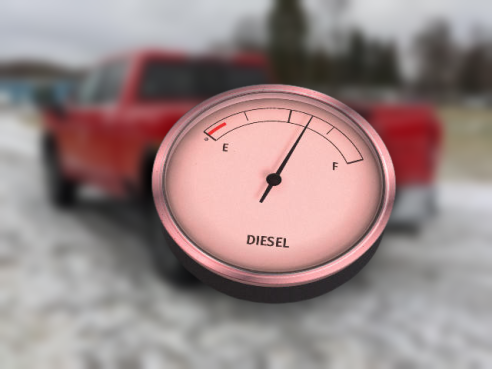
value=0.625
